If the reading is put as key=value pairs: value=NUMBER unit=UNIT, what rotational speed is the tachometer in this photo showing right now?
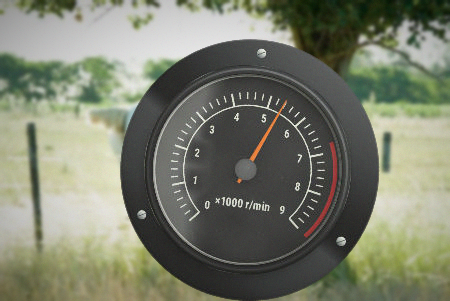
value=5400 unit=rpm
